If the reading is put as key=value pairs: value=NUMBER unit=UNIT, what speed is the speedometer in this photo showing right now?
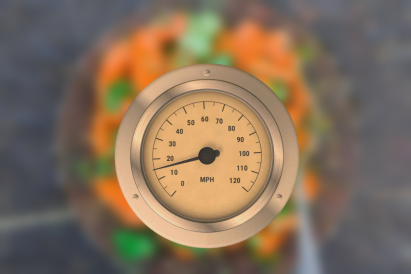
value=15 unit=mph
